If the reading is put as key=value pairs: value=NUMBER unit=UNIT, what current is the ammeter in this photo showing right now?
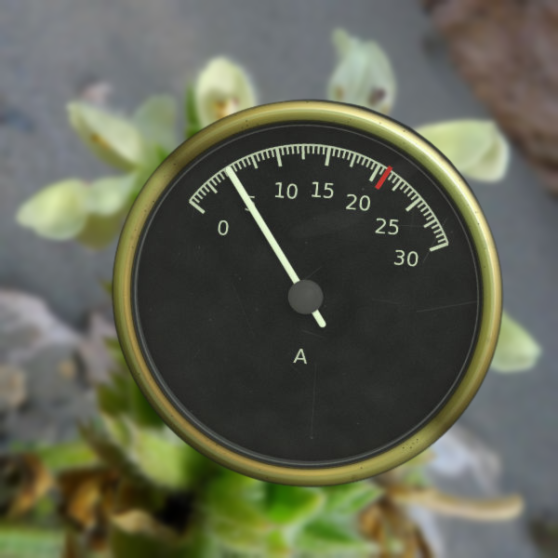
value=5 unit=A
